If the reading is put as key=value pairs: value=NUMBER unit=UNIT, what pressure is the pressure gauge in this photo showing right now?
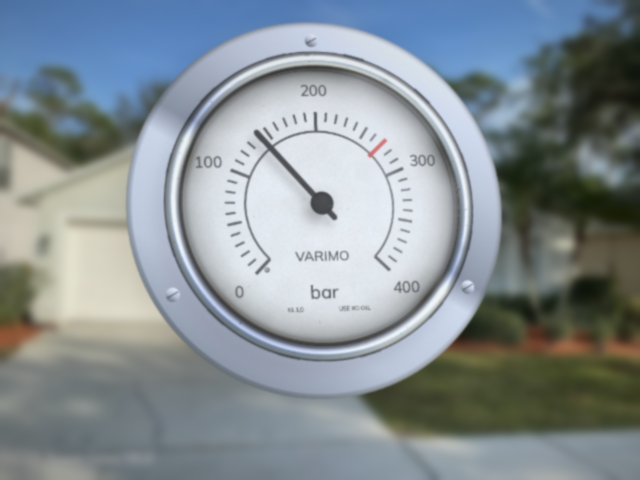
value=140 unit=bar
